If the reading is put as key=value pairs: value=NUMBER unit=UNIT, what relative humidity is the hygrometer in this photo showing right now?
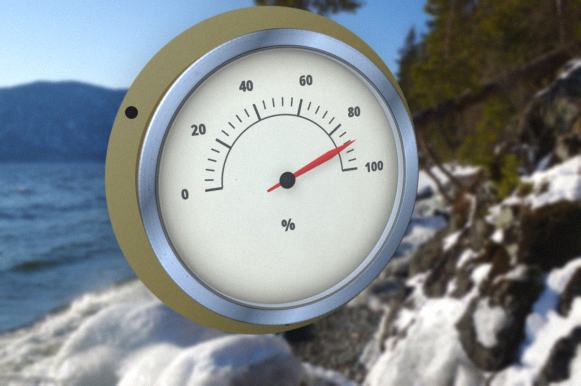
value=88 unit=%
